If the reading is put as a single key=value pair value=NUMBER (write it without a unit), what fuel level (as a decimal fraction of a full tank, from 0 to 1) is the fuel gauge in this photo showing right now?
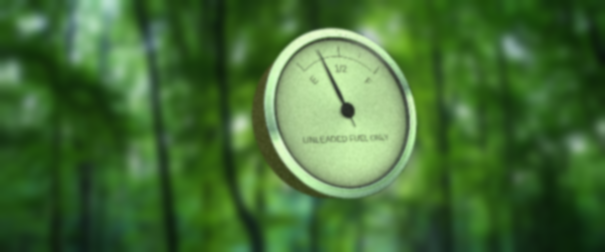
value=0.25
